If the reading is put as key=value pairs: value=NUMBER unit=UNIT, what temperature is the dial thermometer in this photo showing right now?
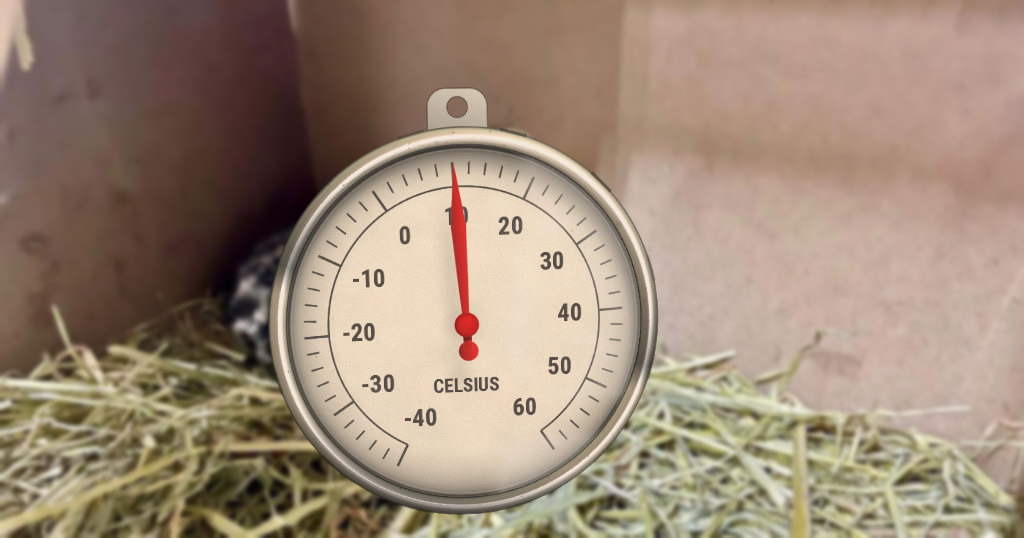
value=10 unit=°C
